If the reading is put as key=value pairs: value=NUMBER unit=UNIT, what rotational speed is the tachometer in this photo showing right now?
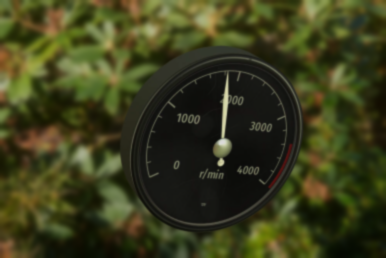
value=1800 unit=rpm
